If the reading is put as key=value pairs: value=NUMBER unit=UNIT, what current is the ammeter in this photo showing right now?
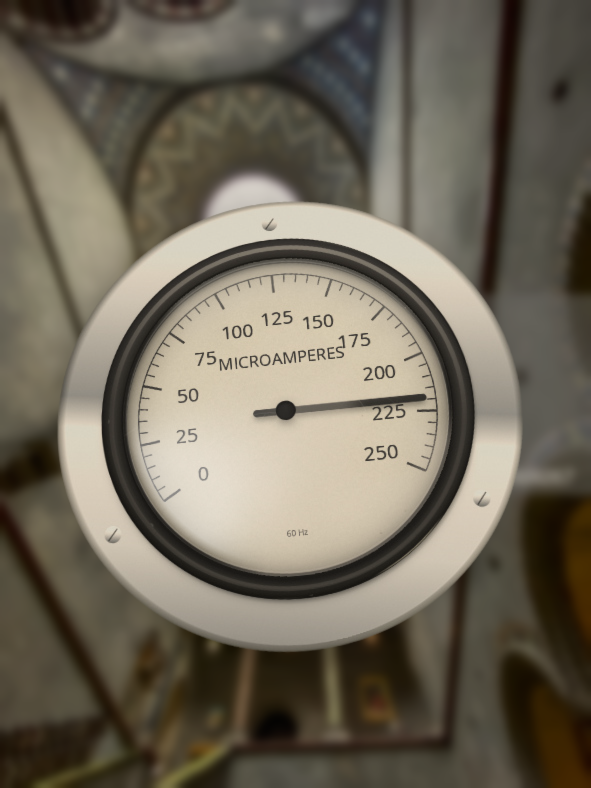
value=220 unit=µA
